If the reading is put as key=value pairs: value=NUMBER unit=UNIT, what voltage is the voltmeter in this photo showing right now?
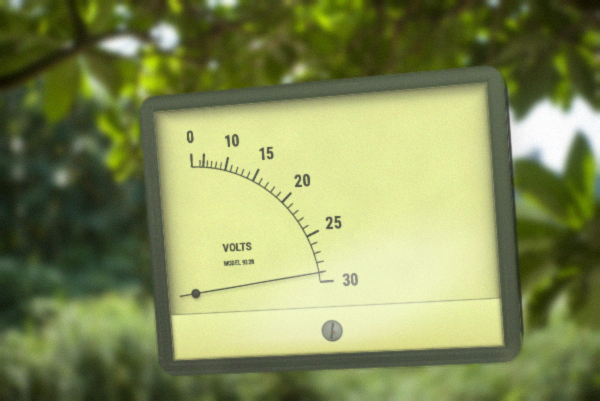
value=29 unit=V
